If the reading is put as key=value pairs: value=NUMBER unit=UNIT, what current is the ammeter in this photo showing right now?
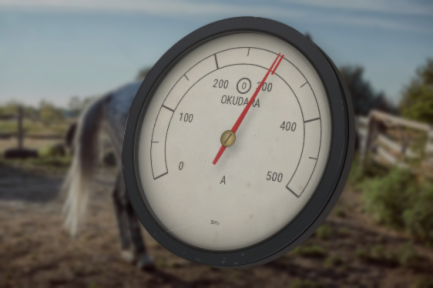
value=300 unit=A
